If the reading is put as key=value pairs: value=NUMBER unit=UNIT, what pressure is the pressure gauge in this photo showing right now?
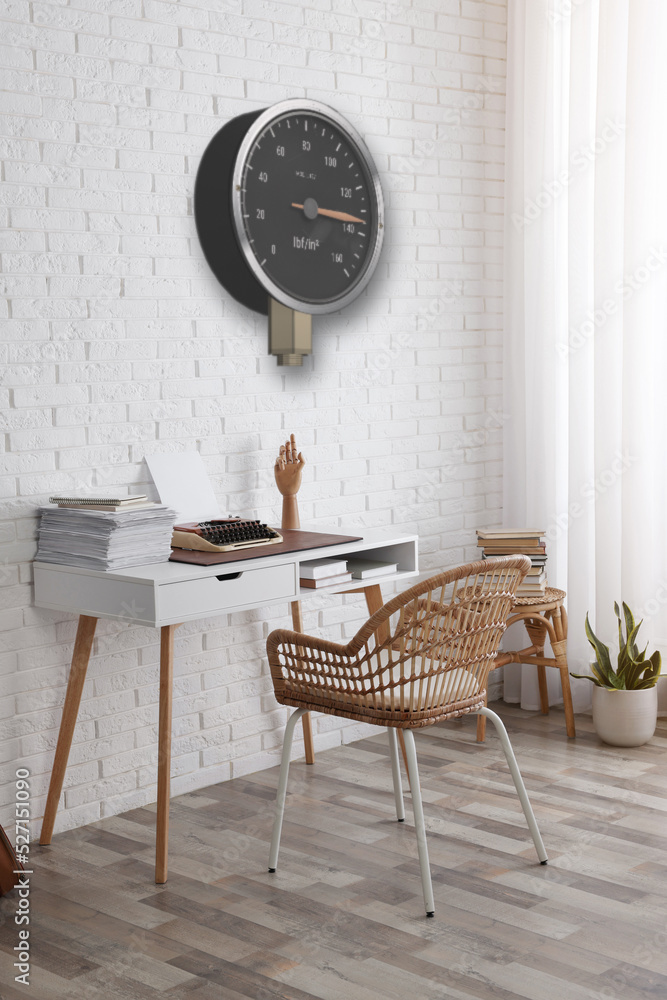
value=135 unit=psi
